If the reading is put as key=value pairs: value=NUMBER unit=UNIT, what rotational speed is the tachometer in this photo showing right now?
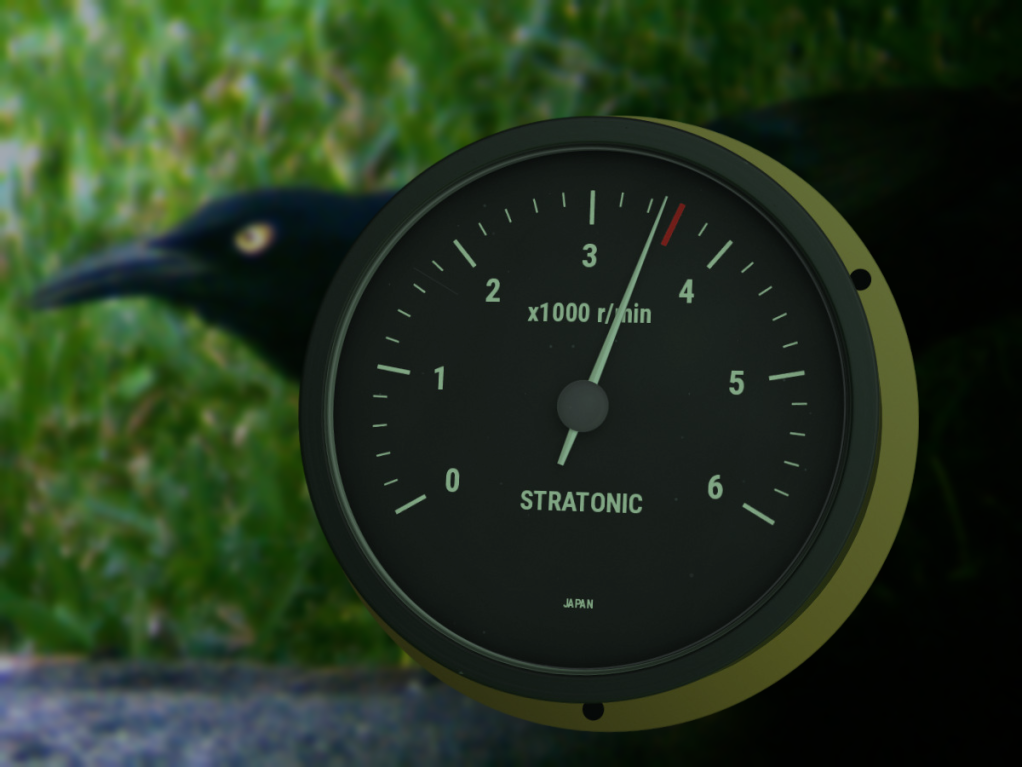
value=3500 unit=rpm
